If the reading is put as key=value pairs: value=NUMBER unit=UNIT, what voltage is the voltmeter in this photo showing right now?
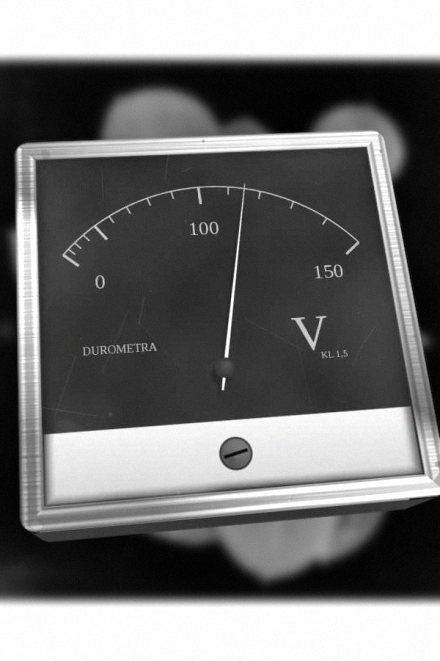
value=115 unit=V
